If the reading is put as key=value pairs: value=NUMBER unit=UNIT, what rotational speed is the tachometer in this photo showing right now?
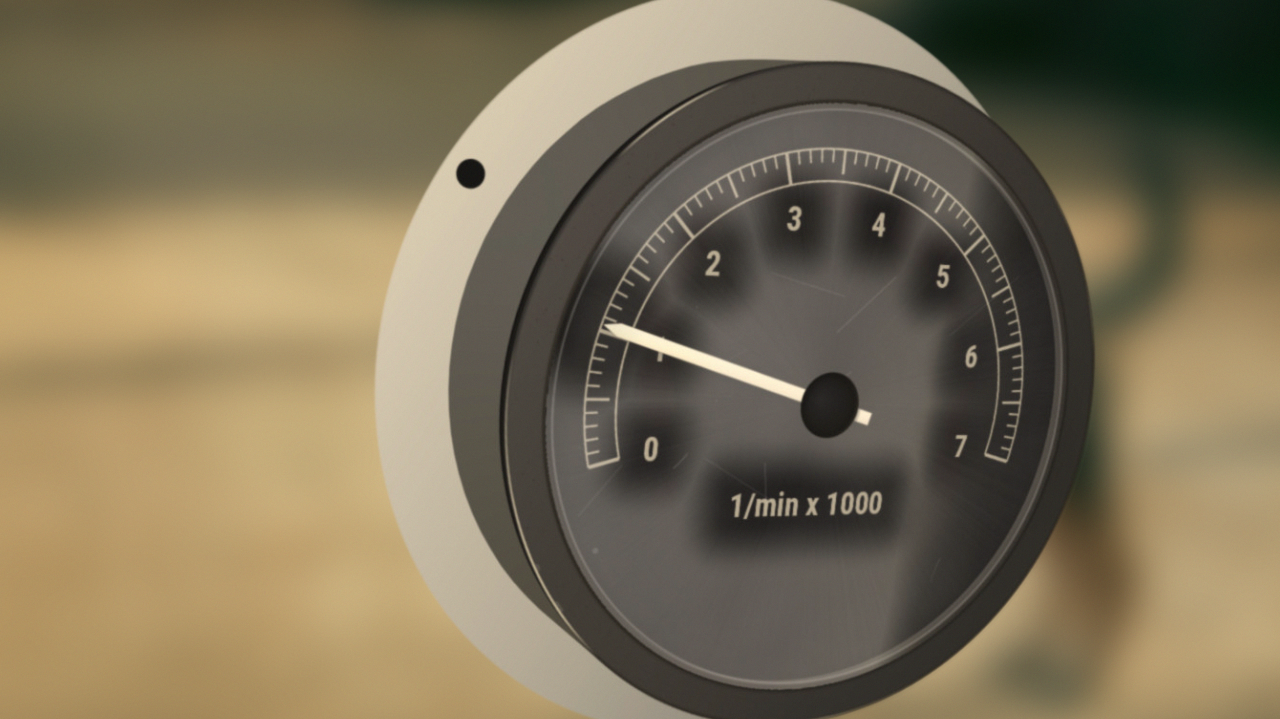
value=1050 unit=rpm
